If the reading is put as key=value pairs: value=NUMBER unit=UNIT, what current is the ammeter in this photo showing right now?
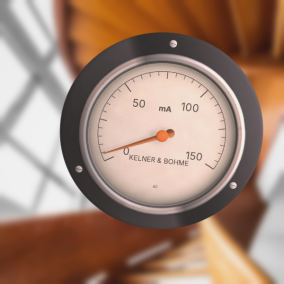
value=5 unit=mA
